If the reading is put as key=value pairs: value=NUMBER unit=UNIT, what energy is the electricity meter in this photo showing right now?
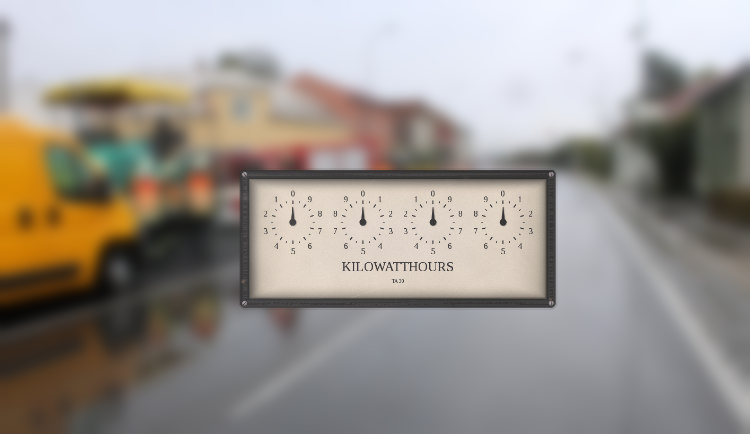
value=0 unit=kWh
